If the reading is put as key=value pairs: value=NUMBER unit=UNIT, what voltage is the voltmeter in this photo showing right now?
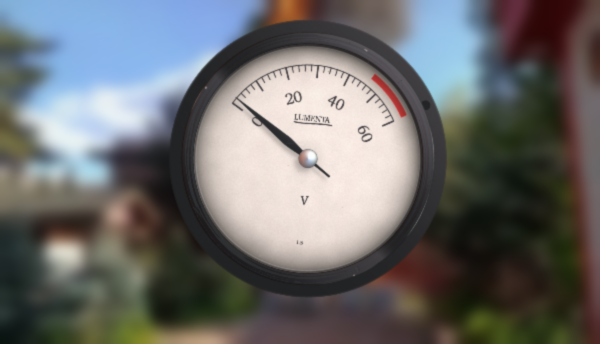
value=2 unit=V
